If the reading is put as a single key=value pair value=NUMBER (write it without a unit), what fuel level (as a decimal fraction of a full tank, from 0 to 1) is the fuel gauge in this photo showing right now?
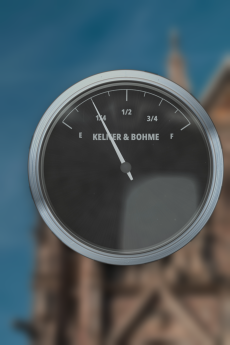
value=0.25
